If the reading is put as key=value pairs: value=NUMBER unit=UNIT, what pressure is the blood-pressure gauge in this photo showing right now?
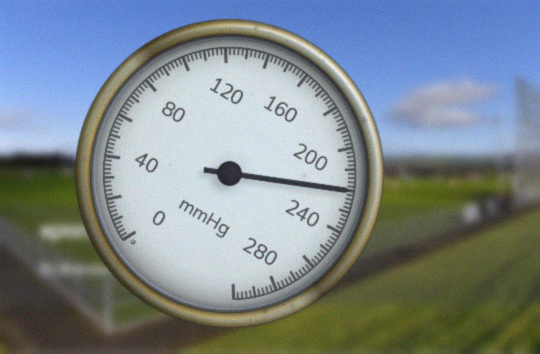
value=220 unit=mmHg
